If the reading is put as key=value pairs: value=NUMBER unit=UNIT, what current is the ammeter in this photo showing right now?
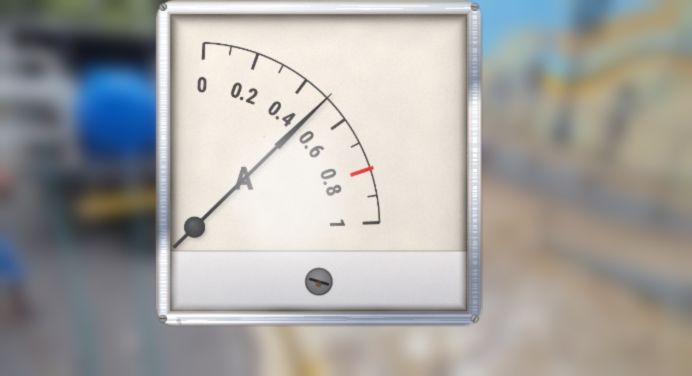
value=0.5 unit=A
